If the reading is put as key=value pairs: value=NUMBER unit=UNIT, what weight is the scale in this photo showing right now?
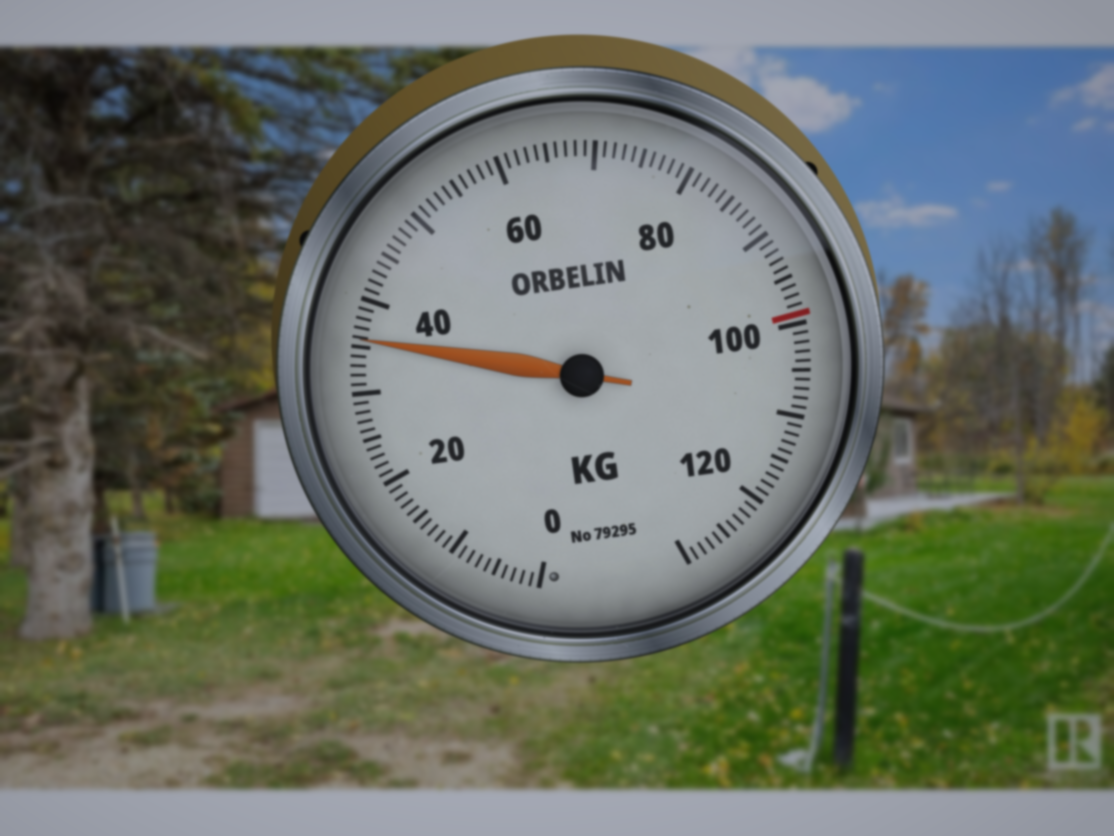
value=36 unit=kg
